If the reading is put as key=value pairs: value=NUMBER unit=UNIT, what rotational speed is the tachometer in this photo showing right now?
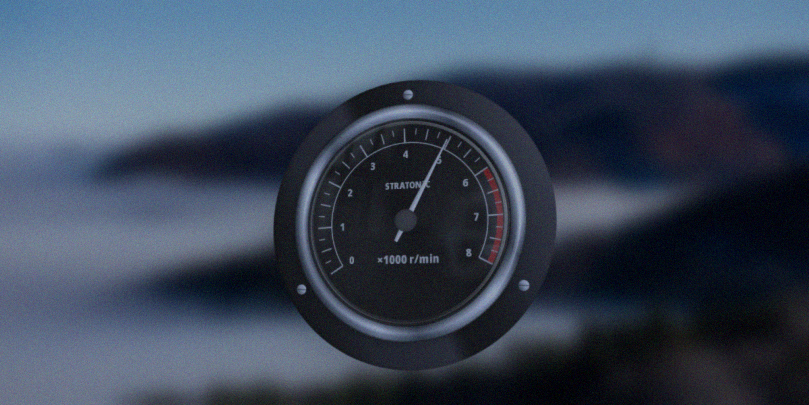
value=5000 unit=rpm
